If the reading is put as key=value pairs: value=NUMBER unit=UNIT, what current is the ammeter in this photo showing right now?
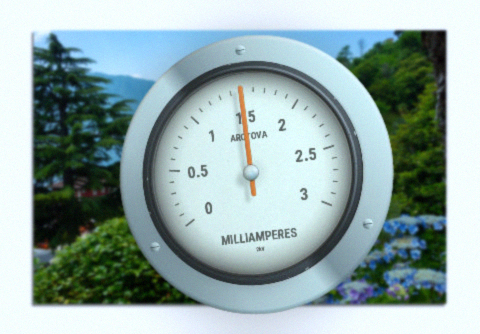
value=1.5 unit=mA
